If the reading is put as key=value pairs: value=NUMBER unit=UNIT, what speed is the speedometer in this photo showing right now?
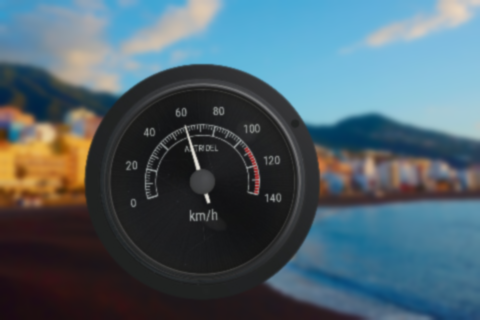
value=60 unit=km/h
